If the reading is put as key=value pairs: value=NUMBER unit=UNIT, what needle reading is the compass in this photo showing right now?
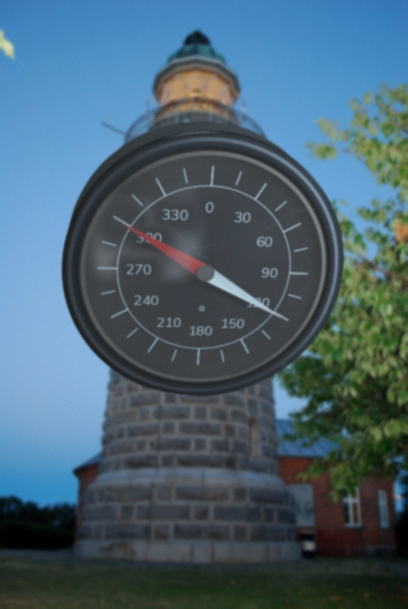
value=300 unit=°
